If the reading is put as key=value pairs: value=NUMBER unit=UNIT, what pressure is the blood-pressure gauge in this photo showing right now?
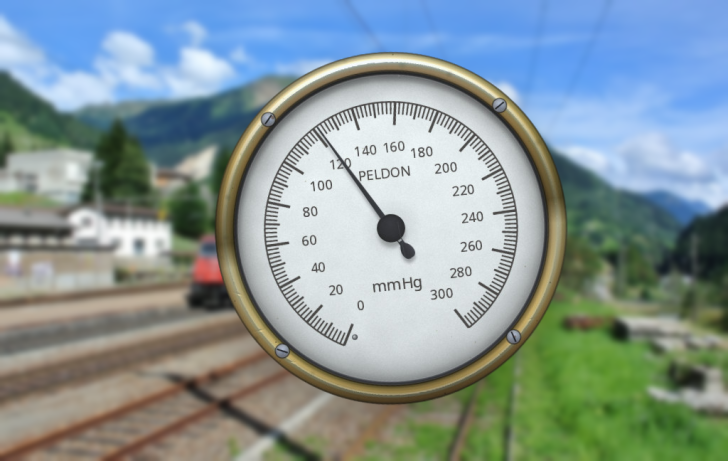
value=122 unit=mmHg
